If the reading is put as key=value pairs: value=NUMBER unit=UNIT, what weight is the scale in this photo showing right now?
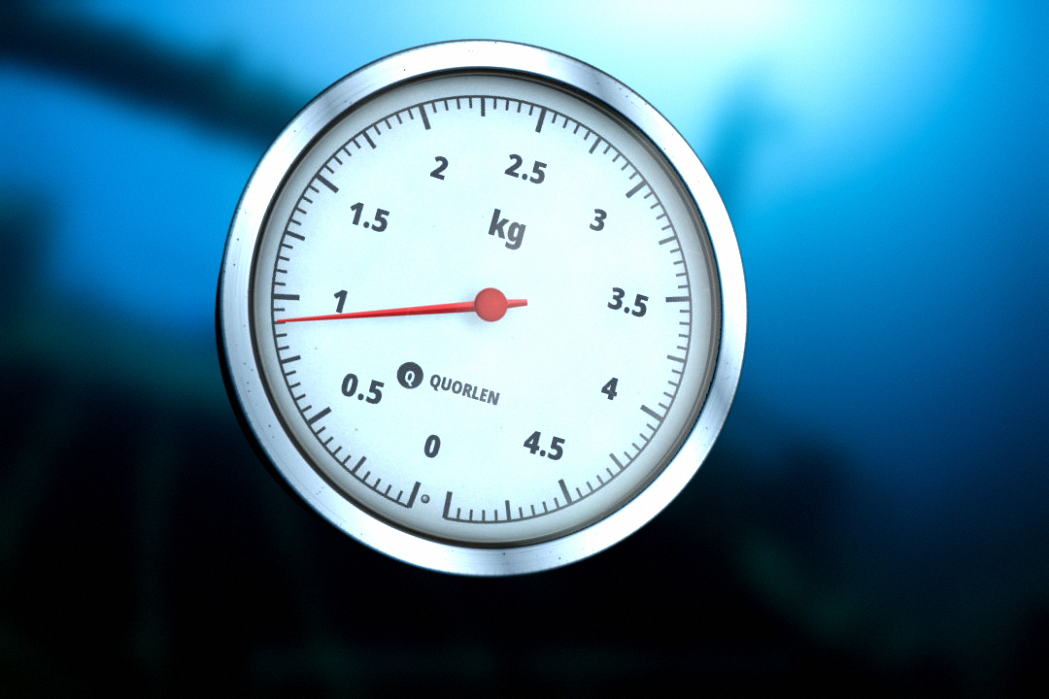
value=0.9 unit=kg
